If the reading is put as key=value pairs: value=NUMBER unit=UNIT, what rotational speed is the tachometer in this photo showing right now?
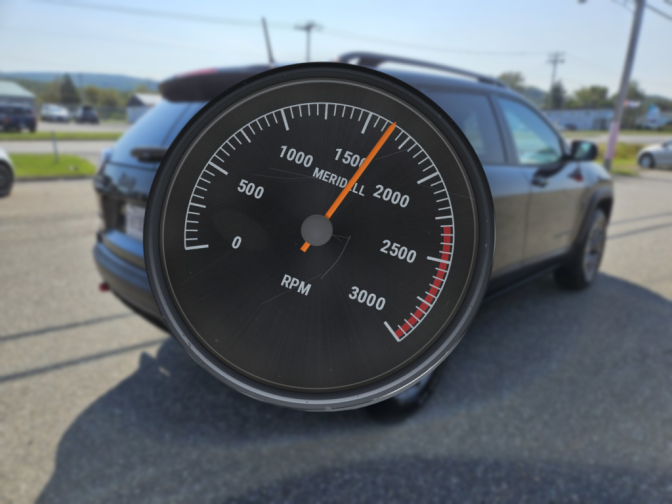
value=1650 unit=rpm
